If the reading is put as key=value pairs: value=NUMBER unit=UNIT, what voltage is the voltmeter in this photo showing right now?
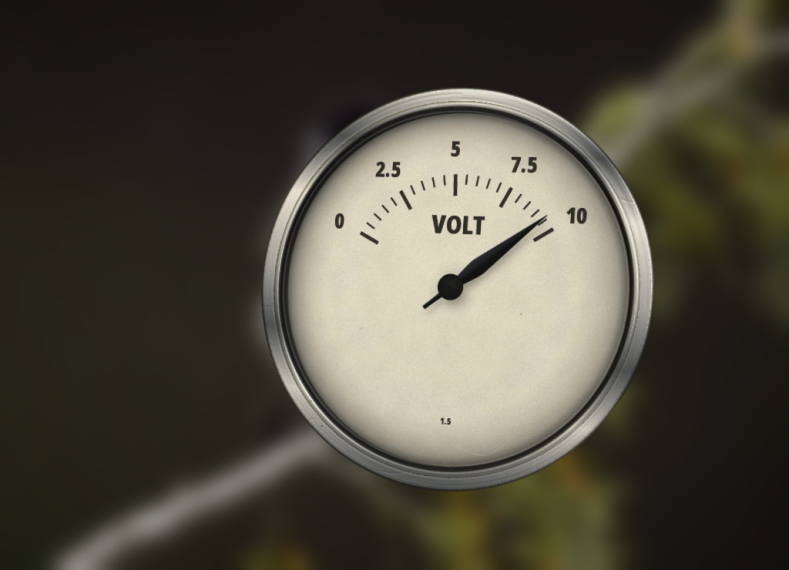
value=9.5 unit=V
